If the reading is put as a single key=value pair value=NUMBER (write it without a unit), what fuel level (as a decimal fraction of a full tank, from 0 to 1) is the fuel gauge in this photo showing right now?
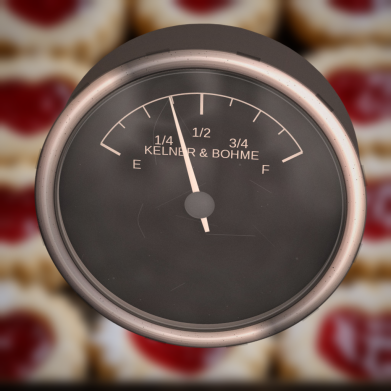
value=0.375
